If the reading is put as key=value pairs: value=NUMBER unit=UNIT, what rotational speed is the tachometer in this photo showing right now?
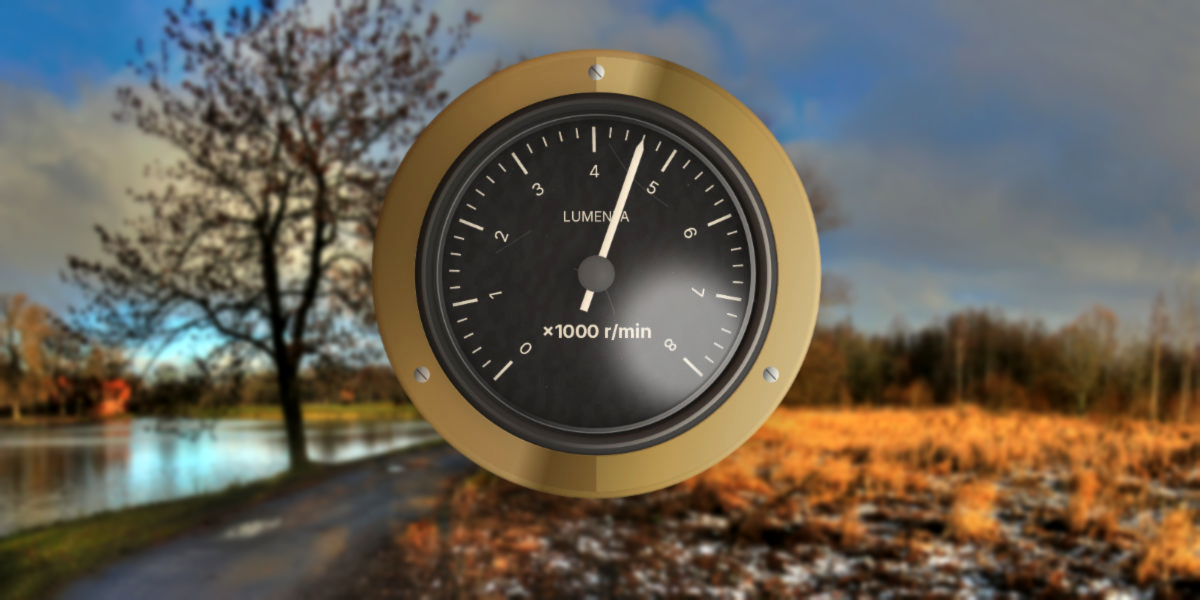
value=4600 unit=rpm
